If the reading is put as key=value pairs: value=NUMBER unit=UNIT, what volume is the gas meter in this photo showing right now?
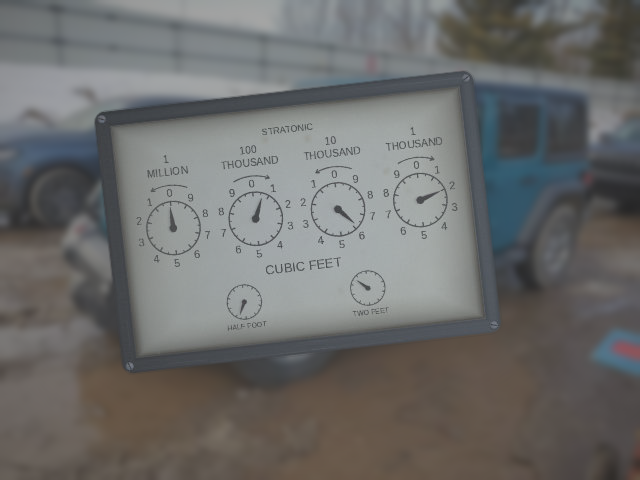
value=6200 unit=ft³
